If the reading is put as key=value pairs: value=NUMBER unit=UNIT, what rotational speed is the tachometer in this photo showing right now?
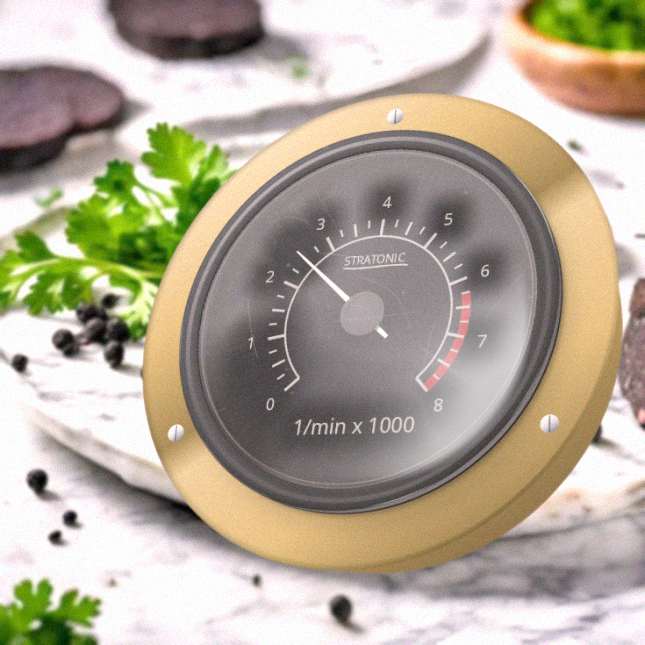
value=2500 unit=rpm
